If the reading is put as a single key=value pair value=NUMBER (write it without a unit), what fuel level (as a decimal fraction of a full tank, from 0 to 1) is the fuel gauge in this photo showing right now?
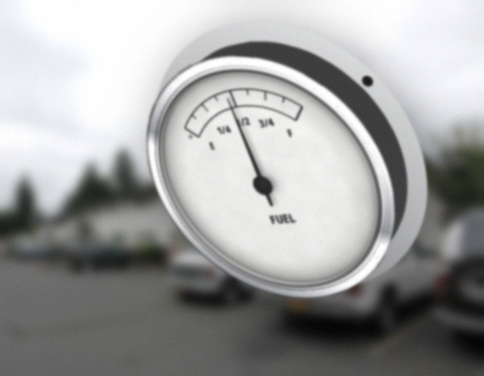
value=0.5
